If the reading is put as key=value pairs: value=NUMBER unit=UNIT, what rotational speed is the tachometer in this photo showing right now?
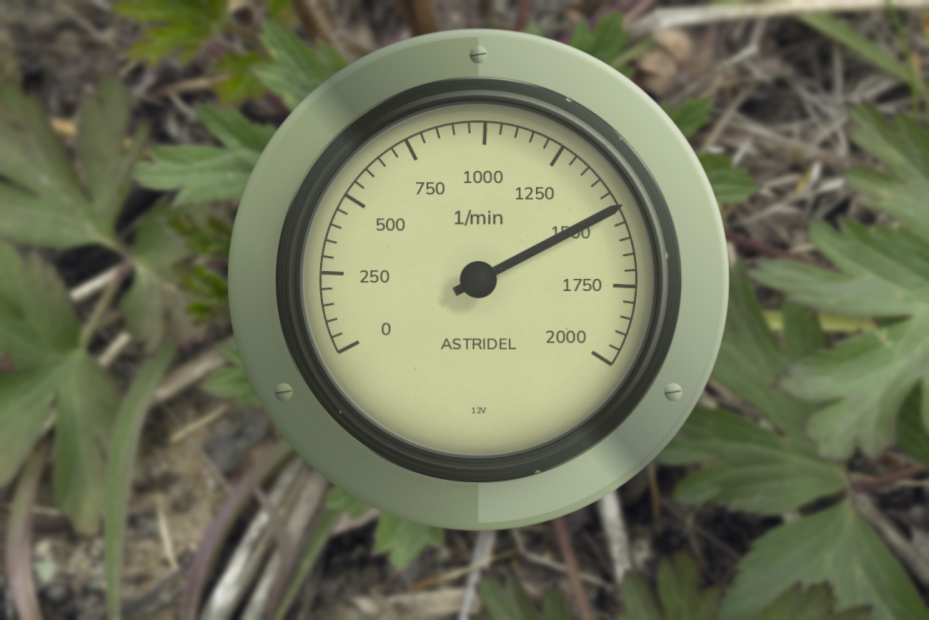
value=1500 unit=rpm
